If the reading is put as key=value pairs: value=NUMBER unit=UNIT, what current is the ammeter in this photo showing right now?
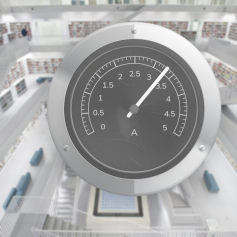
value=3.3 unit=A
